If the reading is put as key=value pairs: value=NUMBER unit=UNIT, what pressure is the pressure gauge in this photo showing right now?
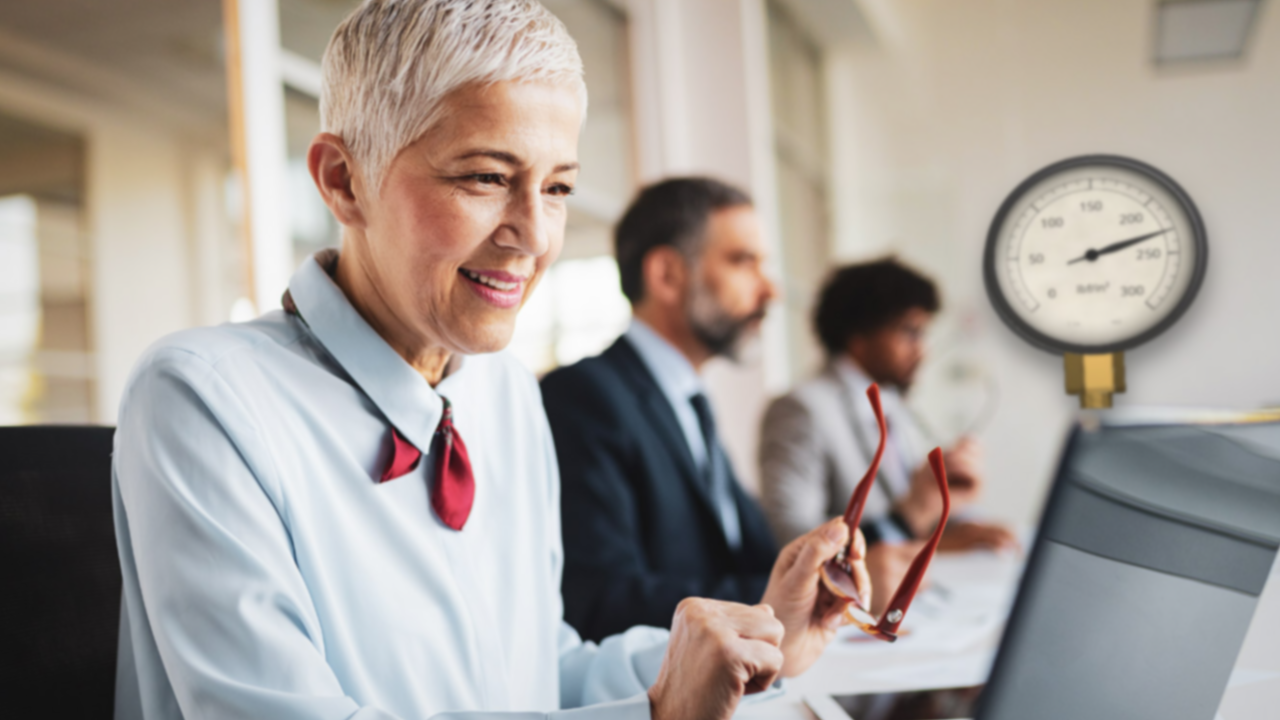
value=230 unit=psi
